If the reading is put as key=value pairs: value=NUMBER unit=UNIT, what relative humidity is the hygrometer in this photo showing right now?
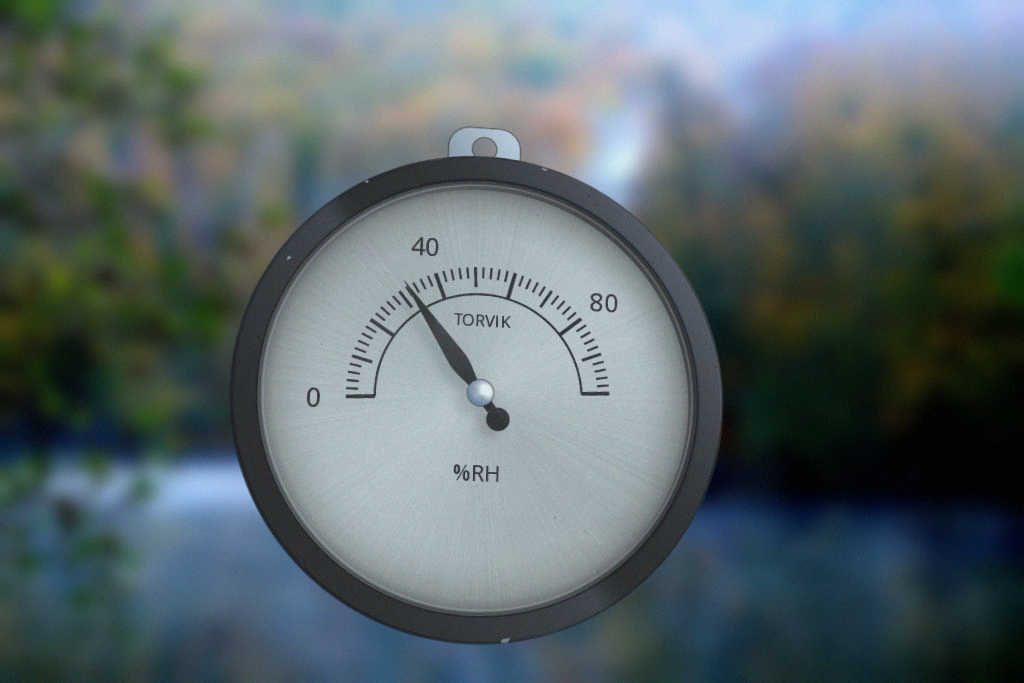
value=32 unit=%
